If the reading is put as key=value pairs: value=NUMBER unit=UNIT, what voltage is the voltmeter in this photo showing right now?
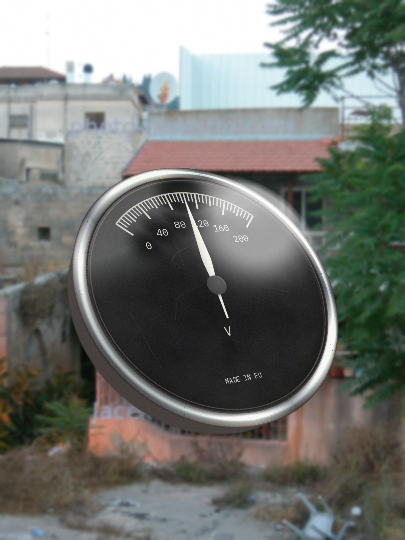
value=100 unit=V
